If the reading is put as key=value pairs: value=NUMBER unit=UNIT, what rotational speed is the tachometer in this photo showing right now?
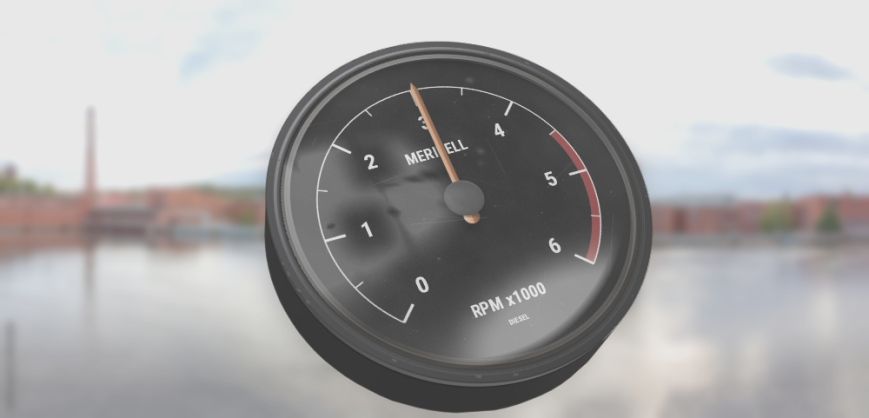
value=3000 unit=rpm
